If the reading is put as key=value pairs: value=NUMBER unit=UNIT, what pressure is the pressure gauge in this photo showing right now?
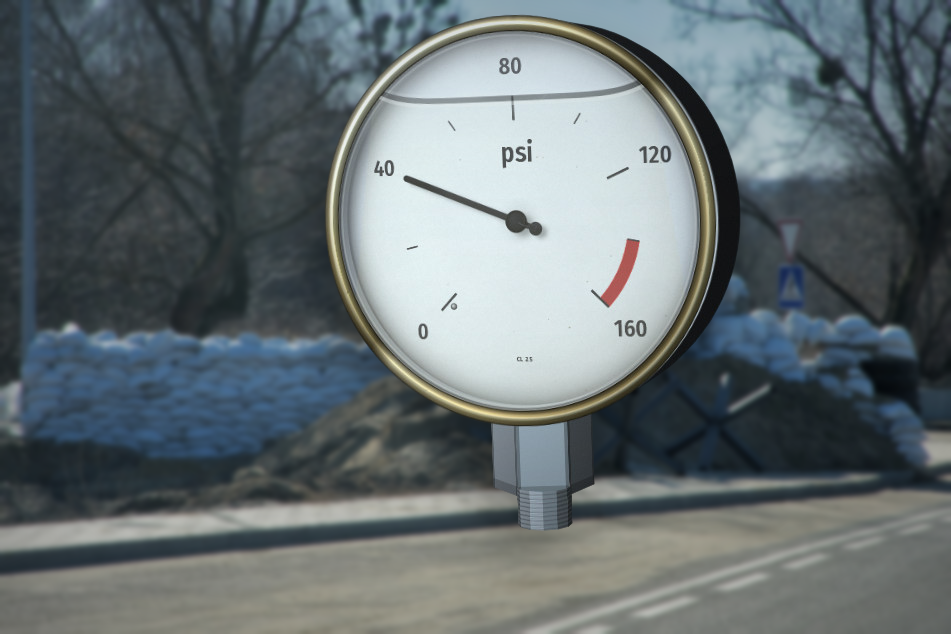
value=40 unit=psi
